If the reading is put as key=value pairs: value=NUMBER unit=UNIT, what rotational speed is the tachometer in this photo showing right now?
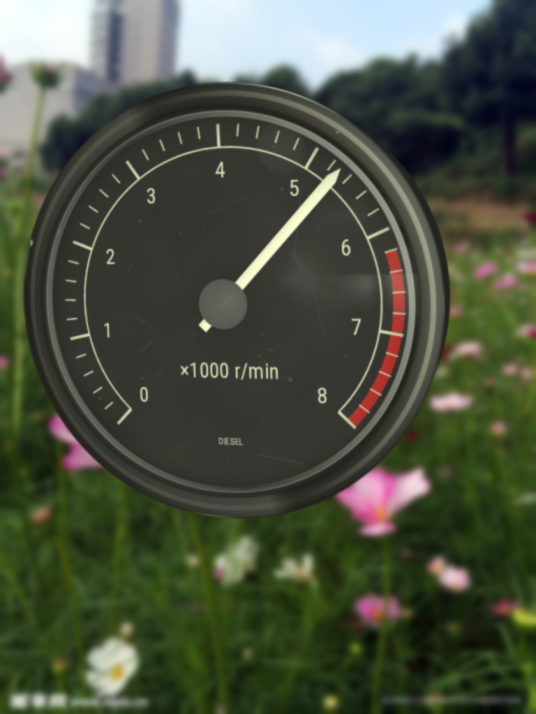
value=5300 unit=rpm
